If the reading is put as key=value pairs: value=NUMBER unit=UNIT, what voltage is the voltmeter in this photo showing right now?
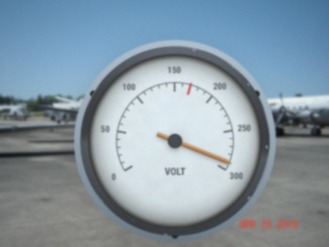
value=290 unit=V
